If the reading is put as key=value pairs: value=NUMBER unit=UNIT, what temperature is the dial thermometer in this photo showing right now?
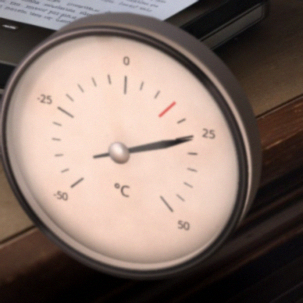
value=25 unit=°C
